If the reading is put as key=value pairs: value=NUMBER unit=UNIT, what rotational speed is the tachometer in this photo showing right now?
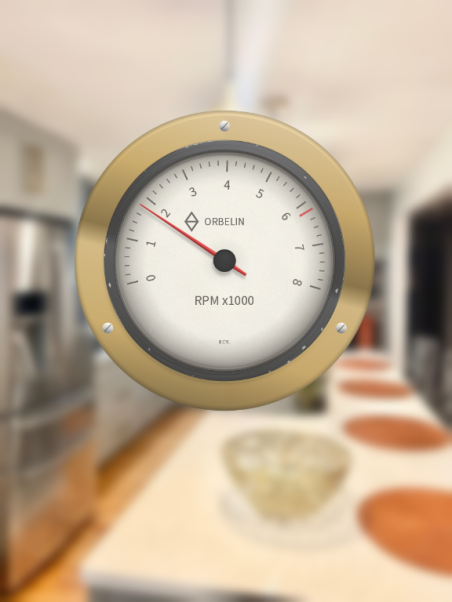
value=1800 unit=rpm
